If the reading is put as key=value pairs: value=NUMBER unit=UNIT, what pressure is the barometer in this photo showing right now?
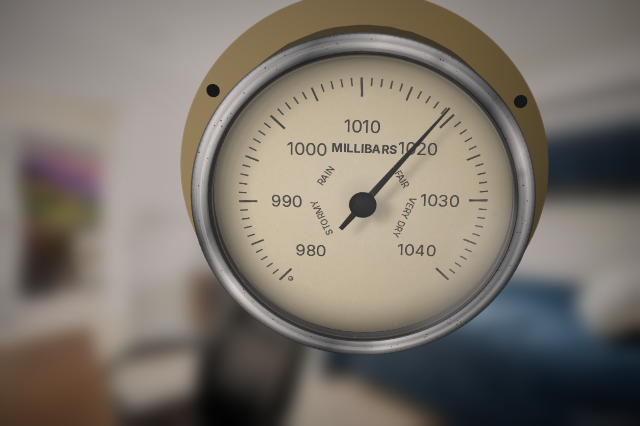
value=1019 unit=mbar
